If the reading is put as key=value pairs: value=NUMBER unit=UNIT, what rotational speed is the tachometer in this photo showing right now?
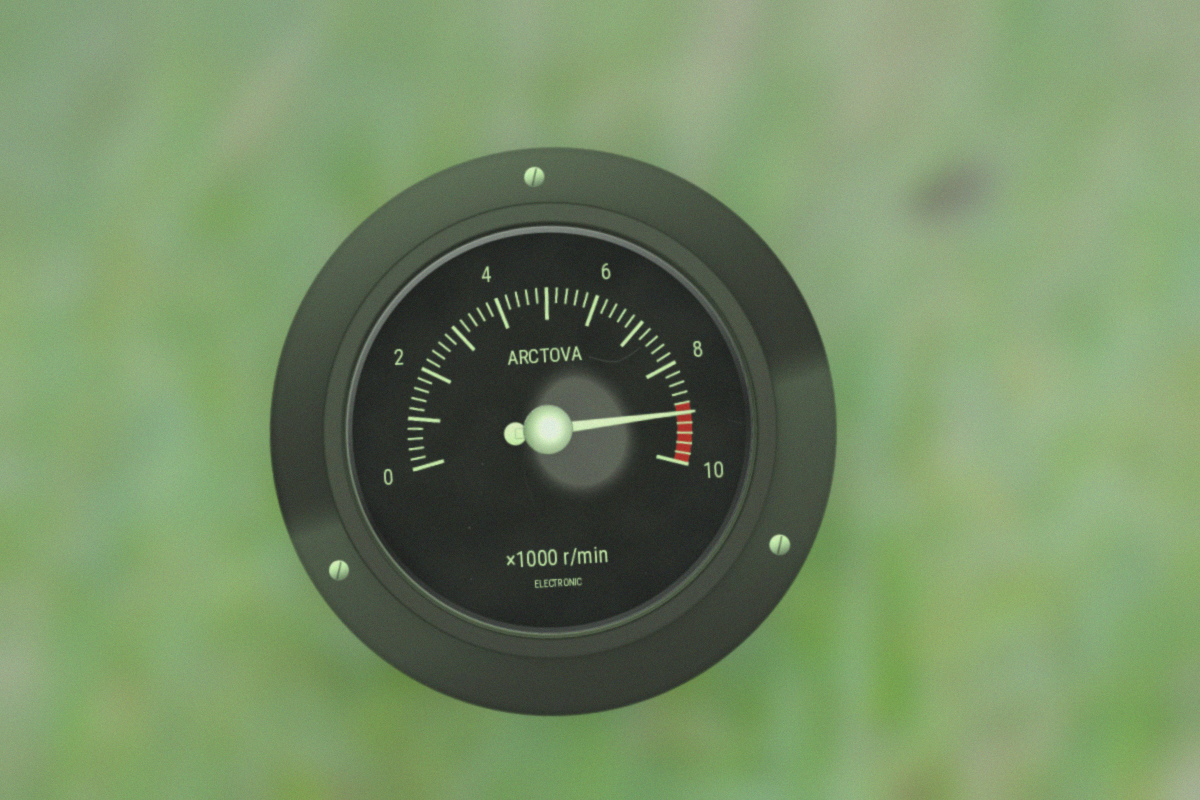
value=9000 unit=rpm
